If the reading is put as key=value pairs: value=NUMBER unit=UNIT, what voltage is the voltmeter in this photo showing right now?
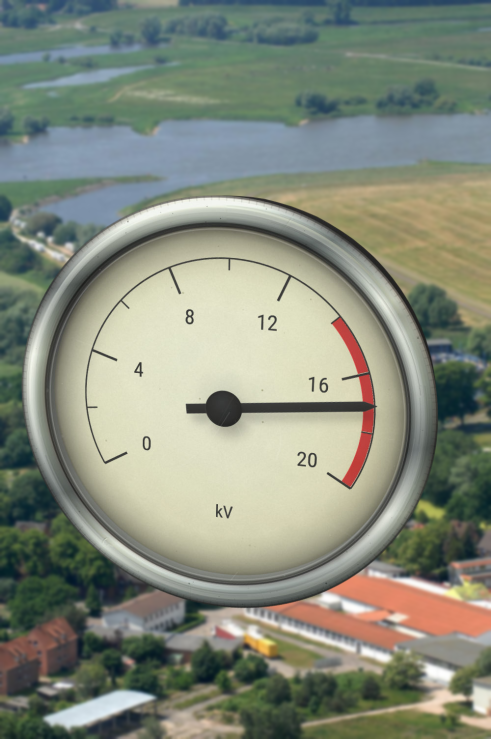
value=17 unit=kV
